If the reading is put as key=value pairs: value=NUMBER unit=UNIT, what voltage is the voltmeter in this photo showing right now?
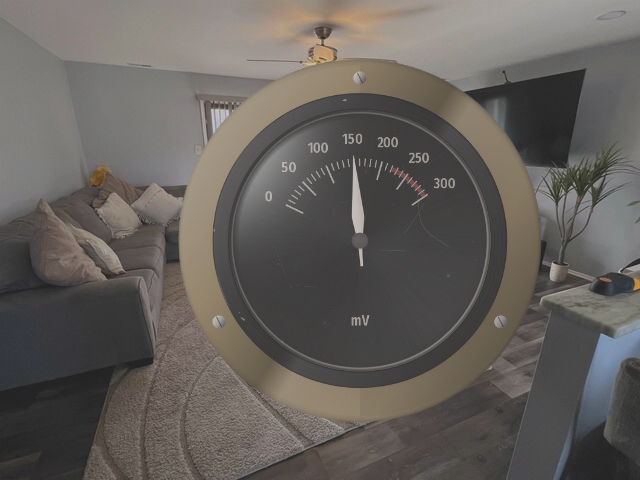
value=150 unit=mV
